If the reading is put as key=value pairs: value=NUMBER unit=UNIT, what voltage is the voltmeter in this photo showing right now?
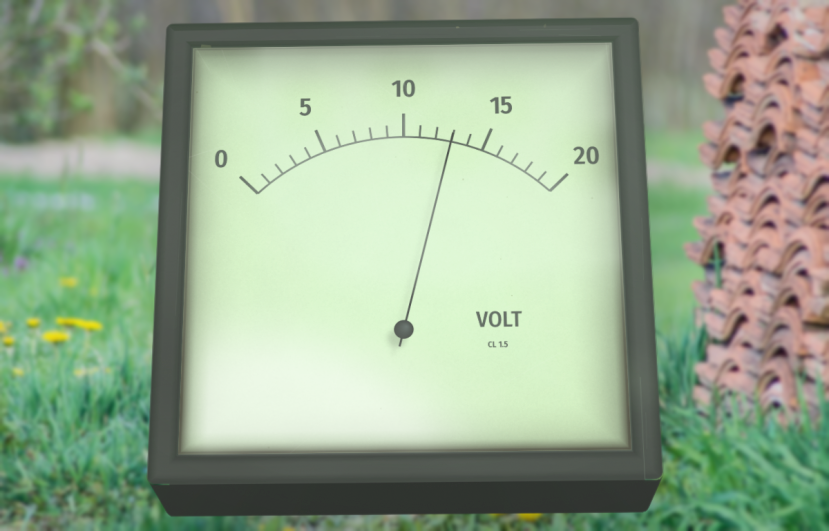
value=13 unit=V
